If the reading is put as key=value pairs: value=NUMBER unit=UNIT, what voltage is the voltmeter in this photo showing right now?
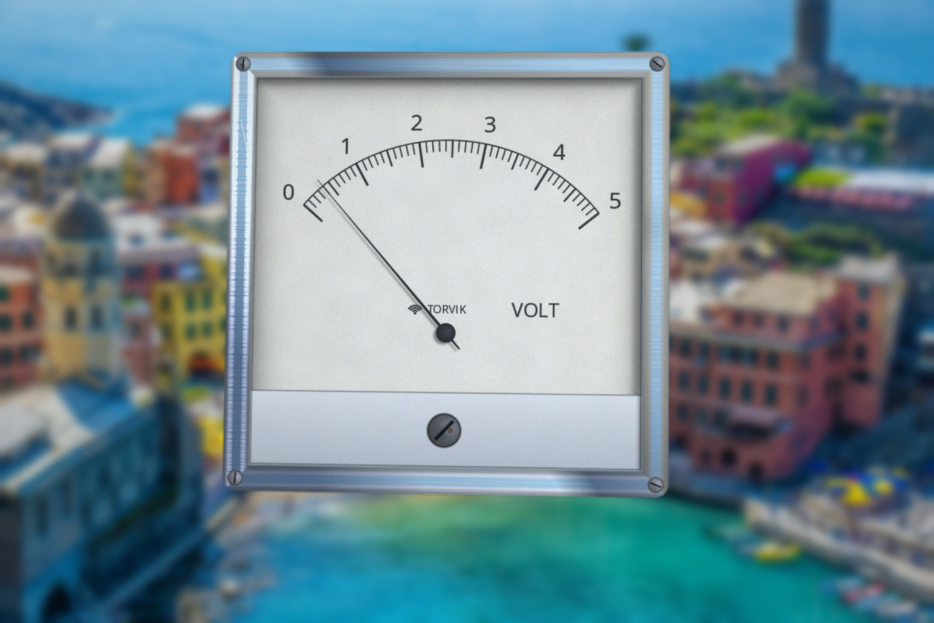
value=0.4 unit=V
